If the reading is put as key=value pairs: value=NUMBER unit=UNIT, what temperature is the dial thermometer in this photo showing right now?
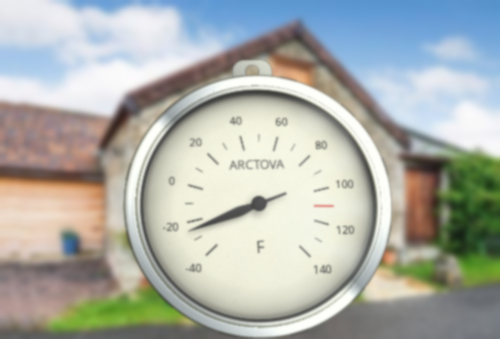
value=-25 unit=°F
